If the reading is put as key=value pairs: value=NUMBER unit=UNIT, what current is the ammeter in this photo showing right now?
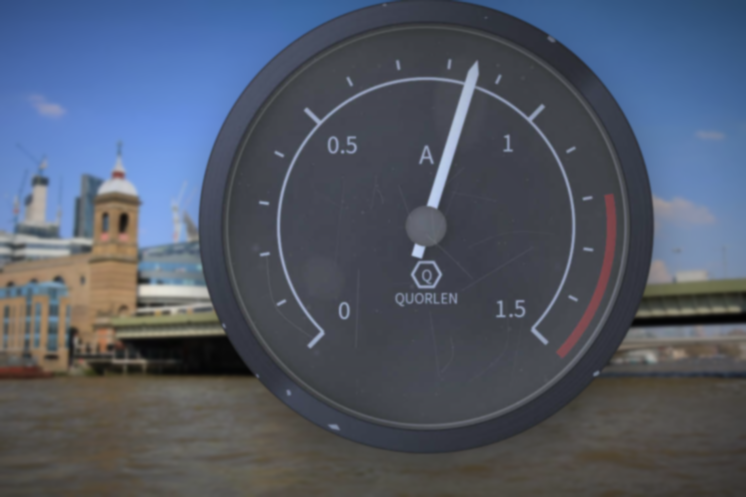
value=0.85 unit=A
